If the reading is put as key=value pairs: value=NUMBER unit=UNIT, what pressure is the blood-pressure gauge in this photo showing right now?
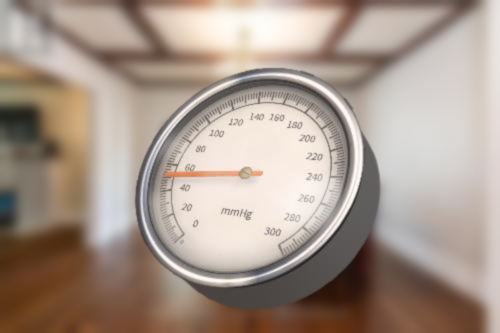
value=50 unit=mmHg
